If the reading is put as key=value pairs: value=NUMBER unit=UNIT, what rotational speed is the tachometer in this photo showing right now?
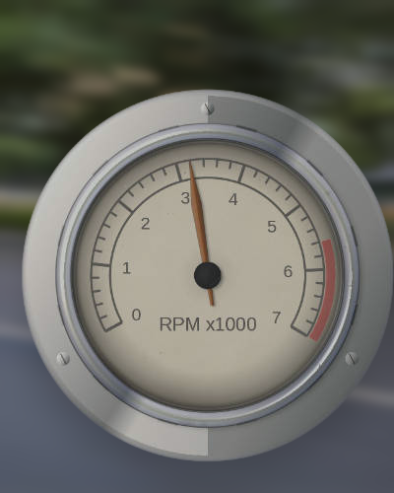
value=3200 unit=rpm
